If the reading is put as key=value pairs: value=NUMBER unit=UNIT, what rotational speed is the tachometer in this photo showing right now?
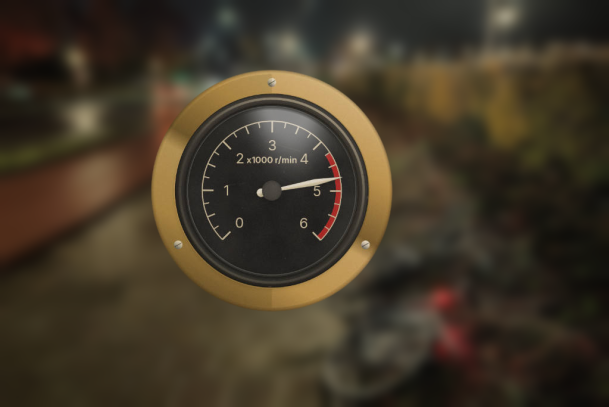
value=4750 unit=rpm
